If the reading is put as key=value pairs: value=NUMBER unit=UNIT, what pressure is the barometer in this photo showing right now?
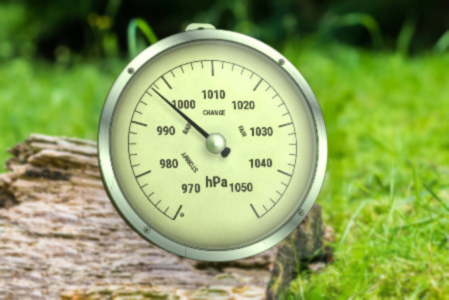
value=997 unit=hPa
